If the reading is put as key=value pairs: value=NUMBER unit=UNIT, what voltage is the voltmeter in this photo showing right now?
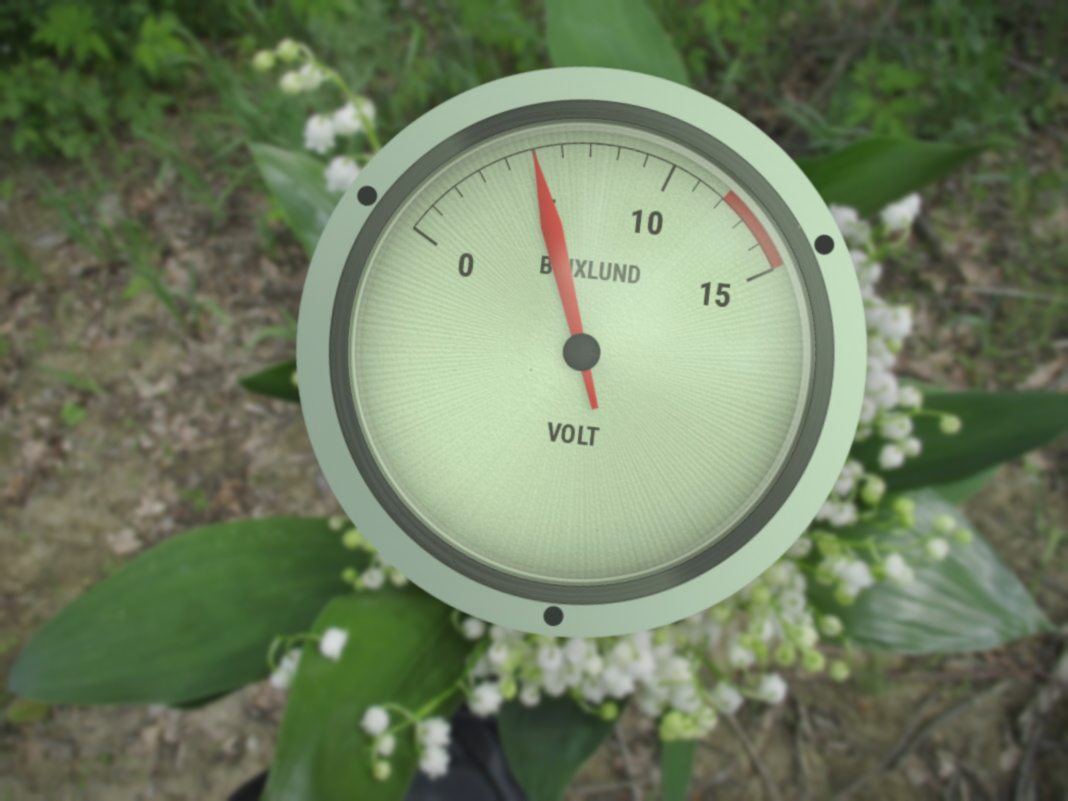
value=5 unit=V
